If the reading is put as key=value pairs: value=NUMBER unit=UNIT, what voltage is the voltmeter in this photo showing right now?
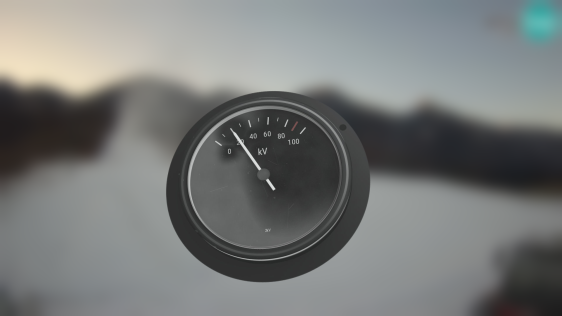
value=20 unit=kV
